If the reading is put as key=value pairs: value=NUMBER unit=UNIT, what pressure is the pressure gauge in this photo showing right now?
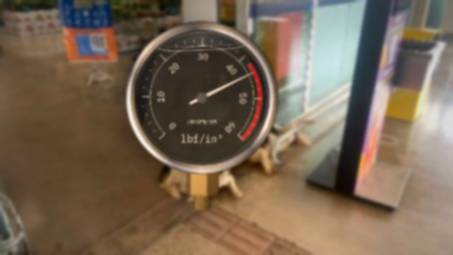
value=44 unit=psi
